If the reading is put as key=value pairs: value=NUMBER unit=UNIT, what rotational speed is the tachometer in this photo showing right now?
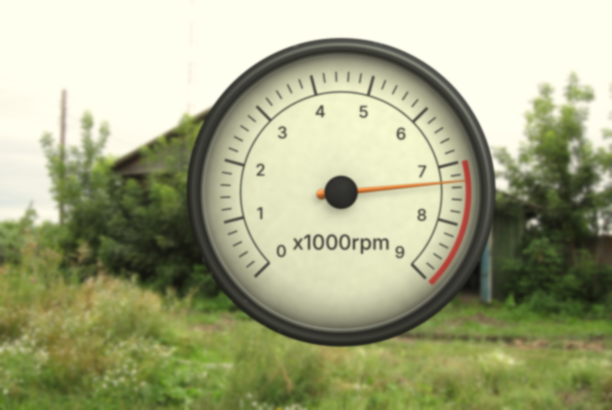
value=7300 unit=rpm
